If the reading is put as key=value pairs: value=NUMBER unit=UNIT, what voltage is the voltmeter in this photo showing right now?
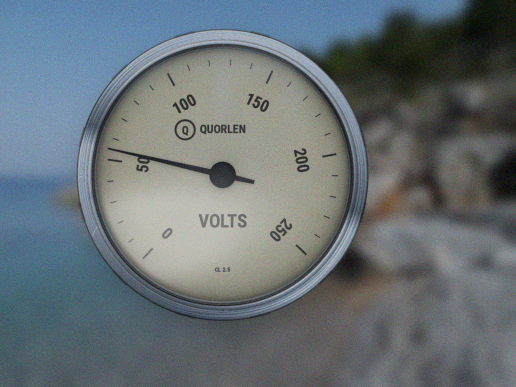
value=55 unit=V
